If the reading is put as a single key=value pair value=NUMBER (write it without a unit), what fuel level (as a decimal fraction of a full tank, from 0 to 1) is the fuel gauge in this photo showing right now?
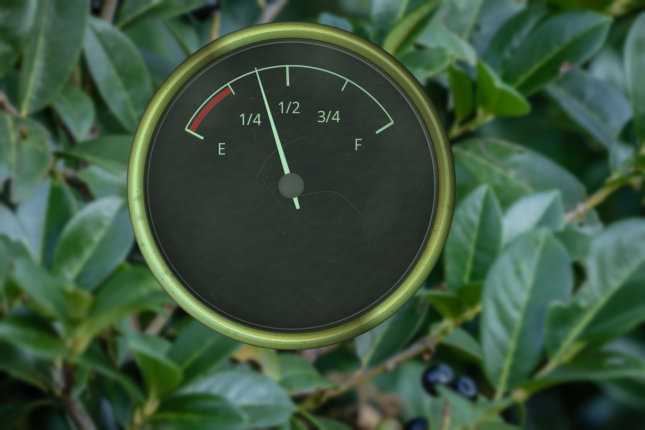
value=0.375
